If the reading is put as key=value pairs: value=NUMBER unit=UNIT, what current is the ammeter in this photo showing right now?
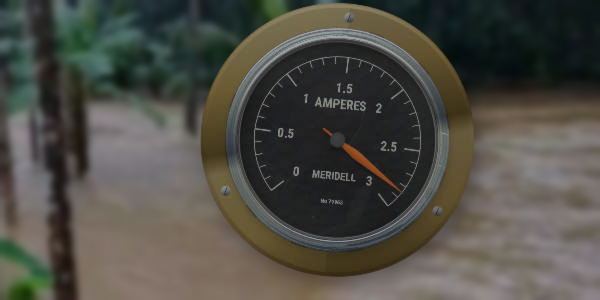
value=2.85 unit=A
